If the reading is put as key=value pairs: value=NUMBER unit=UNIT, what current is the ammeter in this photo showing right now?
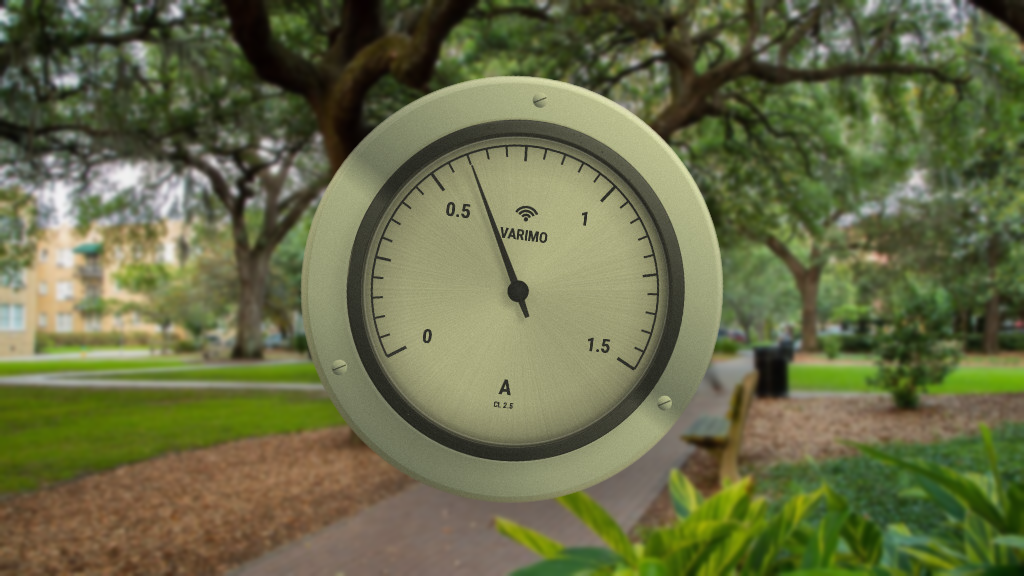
value=0.6 unit=A
